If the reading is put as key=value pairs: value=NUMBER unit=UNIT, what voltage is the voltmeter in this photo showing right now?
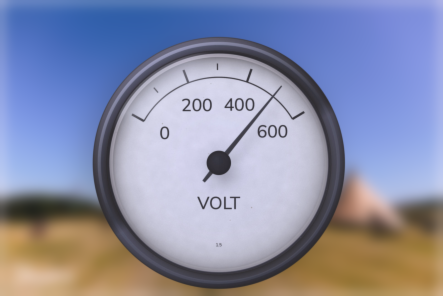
value=500 unit=V
